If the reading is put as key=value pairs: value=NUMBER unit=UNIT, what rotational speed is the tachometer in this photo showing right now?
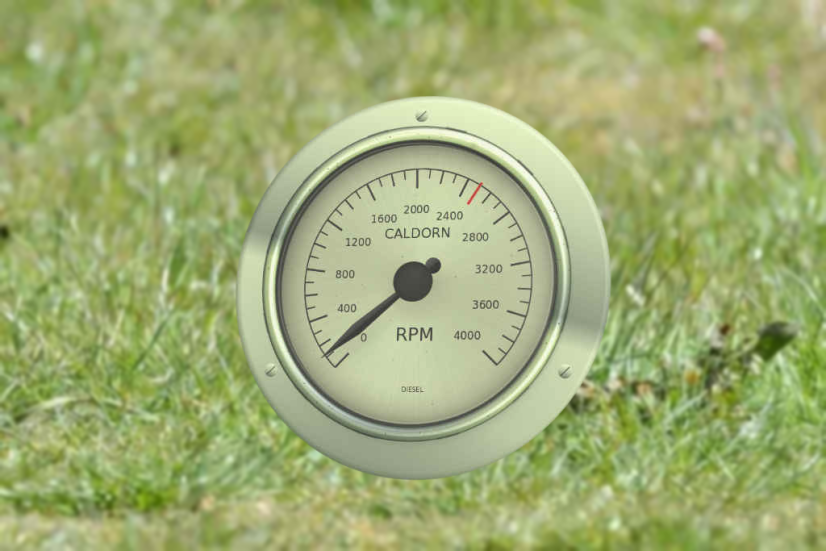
value=100 unit=rpm
